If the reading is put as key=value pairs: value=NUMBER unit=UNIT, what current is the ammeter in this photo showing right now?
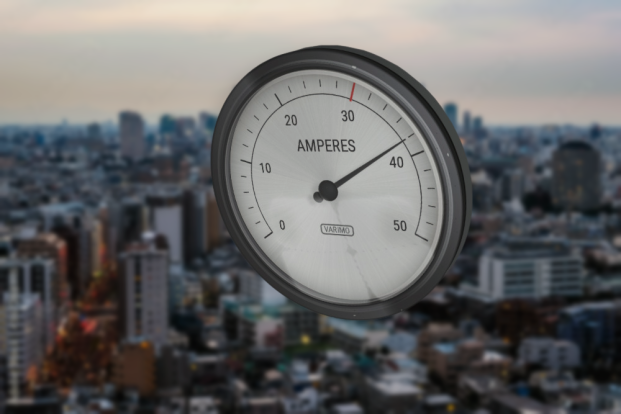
value=38 unit=A
